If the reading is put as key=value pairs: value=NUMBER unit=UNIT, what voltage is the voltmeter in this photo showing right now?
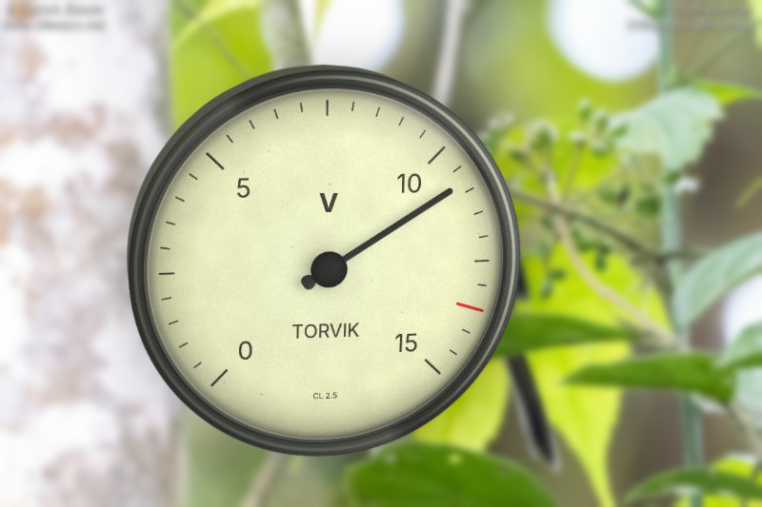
value=10.75 unit=V
